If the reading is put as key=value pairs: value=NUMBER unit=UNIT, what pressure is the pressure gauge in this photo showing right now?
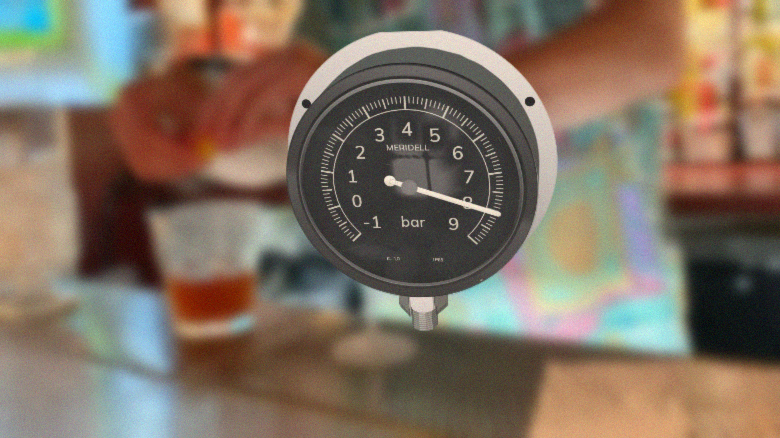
value=8 unit=bar
